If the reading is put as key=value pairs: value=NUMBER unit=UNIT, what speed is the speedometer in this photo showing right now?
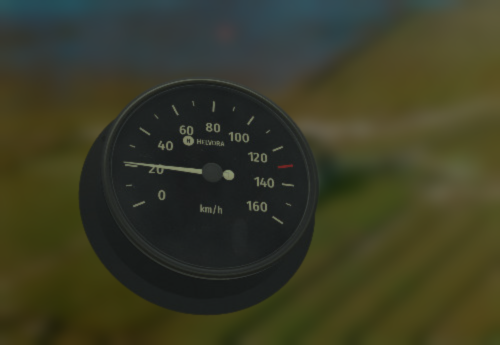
value=20 unit=km/h
